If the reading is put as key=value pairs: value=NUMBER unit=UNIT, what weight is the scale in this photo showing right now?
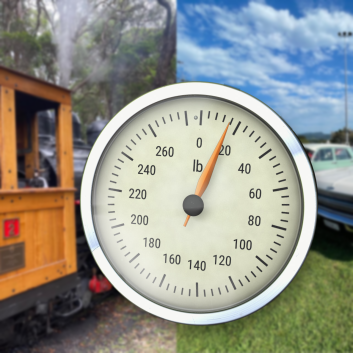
value=16 unit=lb
